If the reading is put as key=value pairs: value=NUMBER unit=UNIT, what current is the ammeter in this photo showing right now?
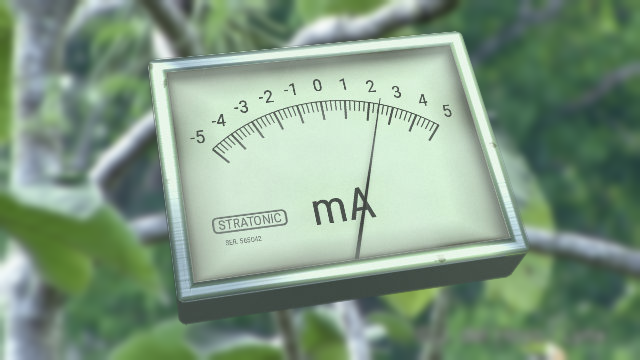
value=2.4 unit=mA
